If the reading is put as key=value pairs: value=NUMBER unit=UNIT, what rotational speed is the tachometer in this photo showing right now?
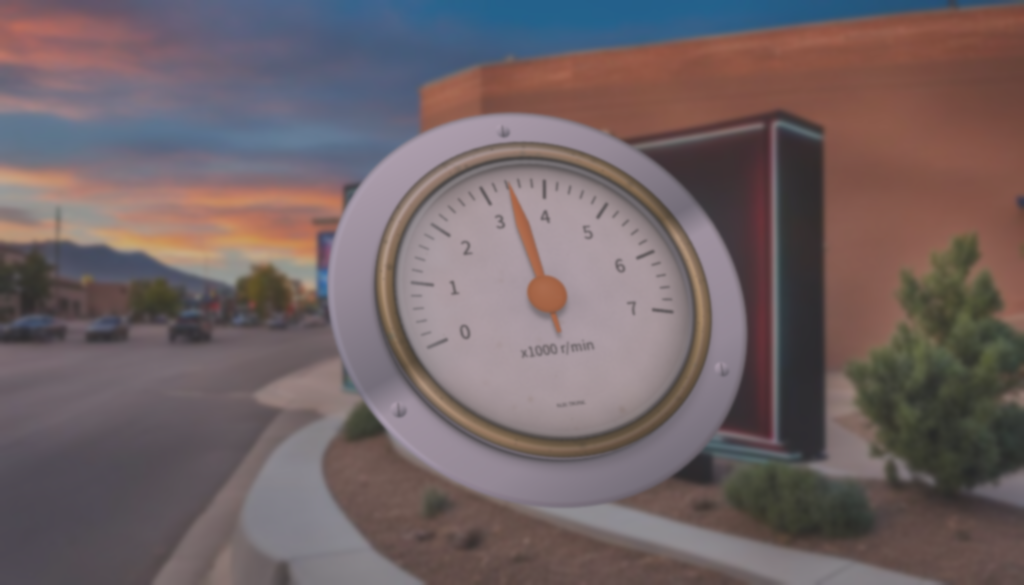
value=3400 unit=rpm
